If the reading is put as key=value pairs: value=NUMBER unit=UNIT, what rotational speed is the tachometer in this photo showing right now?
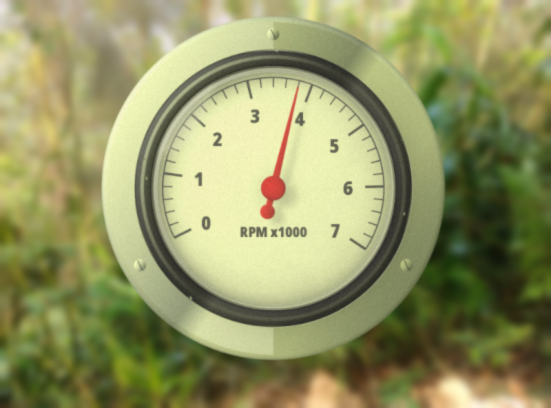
value=3800 unit=rpm
